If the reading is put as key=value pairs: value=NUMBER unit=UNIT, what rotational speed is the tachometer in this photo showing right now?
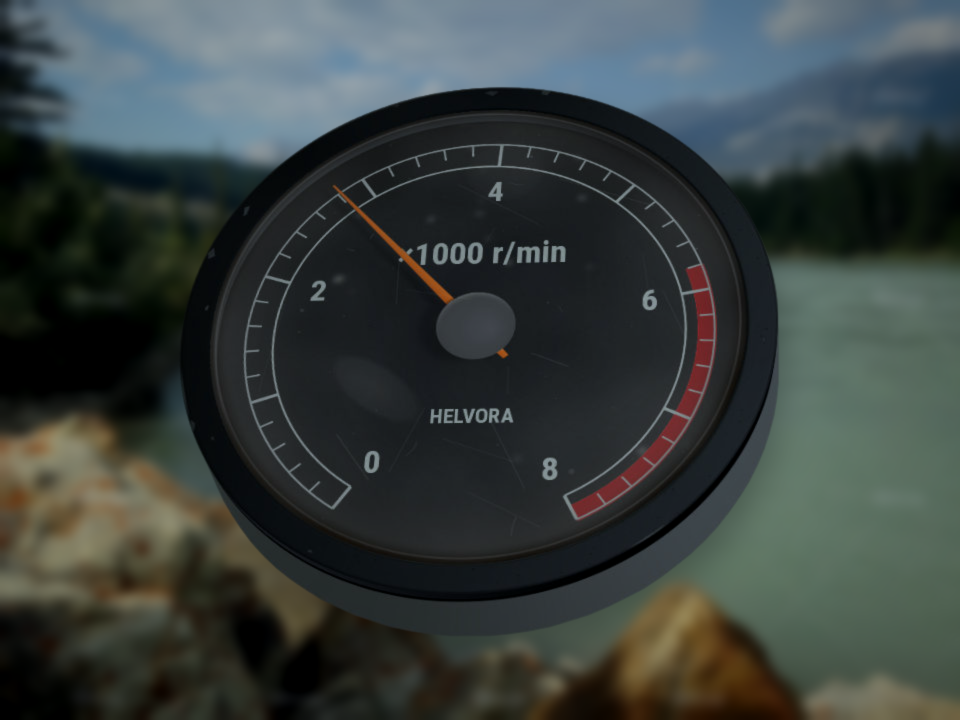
value=2800 unit=rpm
